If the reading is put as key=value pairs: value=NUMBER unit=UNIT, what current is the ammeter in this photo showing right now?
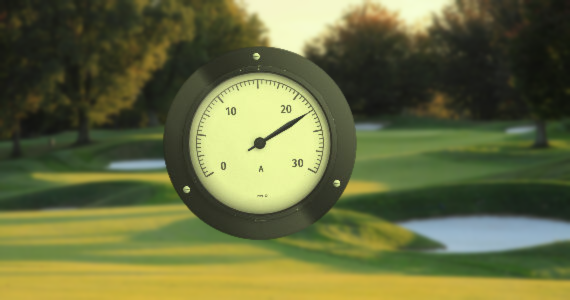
value=22.5 unit=A
